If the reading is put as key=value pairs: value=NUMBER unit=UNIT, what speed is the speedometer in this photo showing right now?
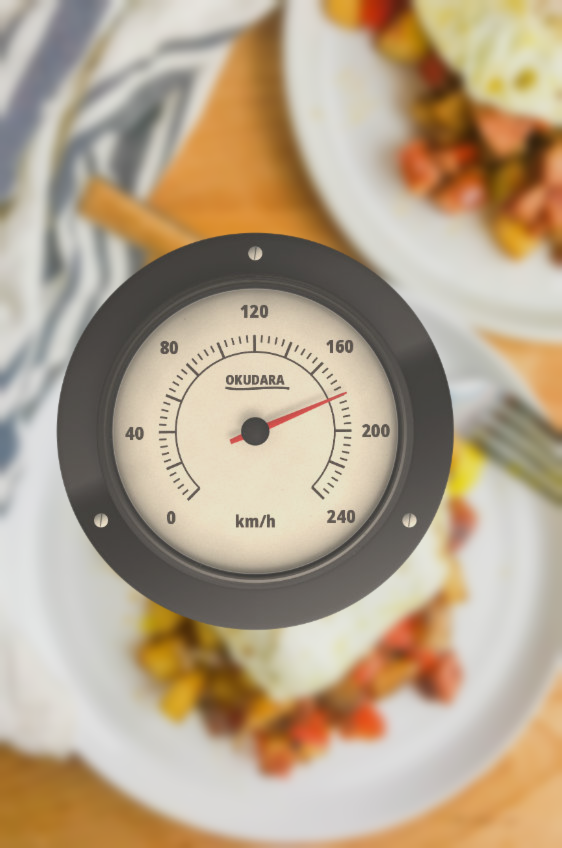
value=180 unit=km/h
